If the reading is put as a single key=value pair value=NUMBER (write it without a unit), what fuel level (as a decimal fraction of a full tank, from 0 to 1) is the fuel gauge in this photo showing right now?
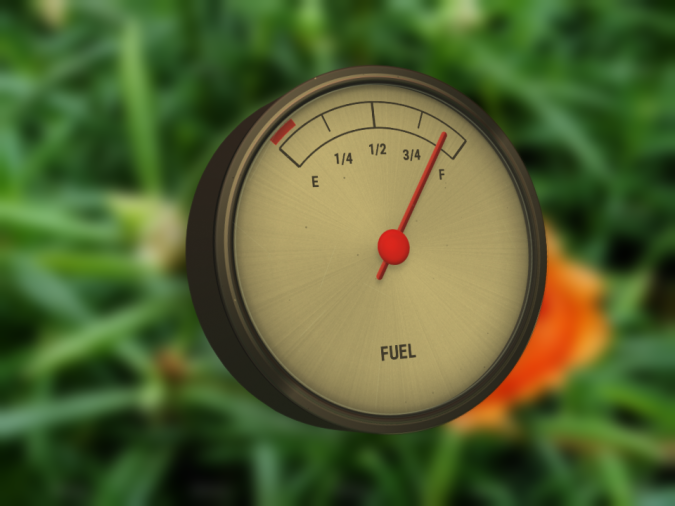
value=0.875
